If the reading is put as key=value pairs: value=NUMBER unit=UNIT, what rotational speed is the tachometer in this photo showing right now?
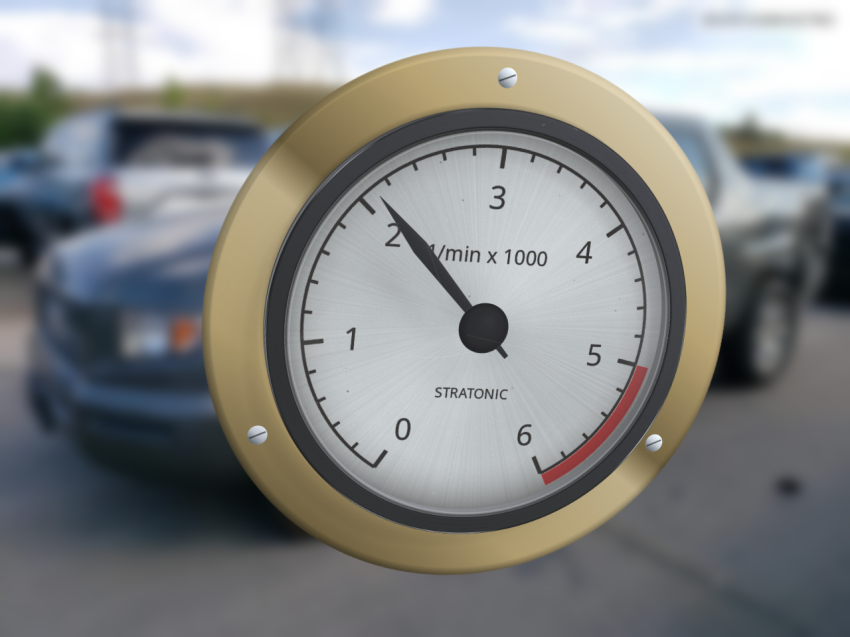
value=2100 unit=rpm
